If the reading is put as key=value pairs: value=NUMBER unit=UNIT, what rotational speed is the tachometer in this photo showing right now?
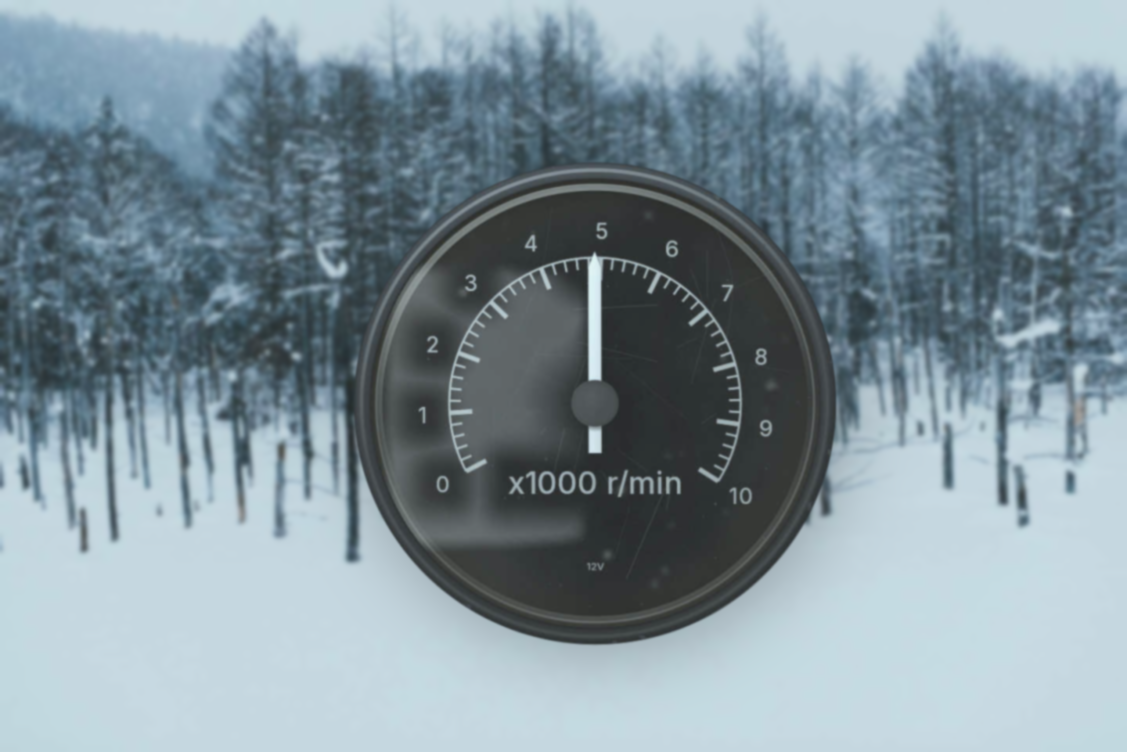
value=4900 unit=rpm
